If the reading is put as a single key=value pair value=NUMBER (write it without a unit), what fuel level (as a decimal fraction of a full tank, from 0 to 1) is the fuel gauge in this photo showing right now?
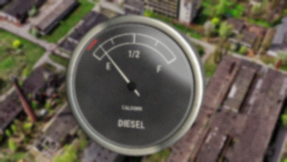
value=0.125
